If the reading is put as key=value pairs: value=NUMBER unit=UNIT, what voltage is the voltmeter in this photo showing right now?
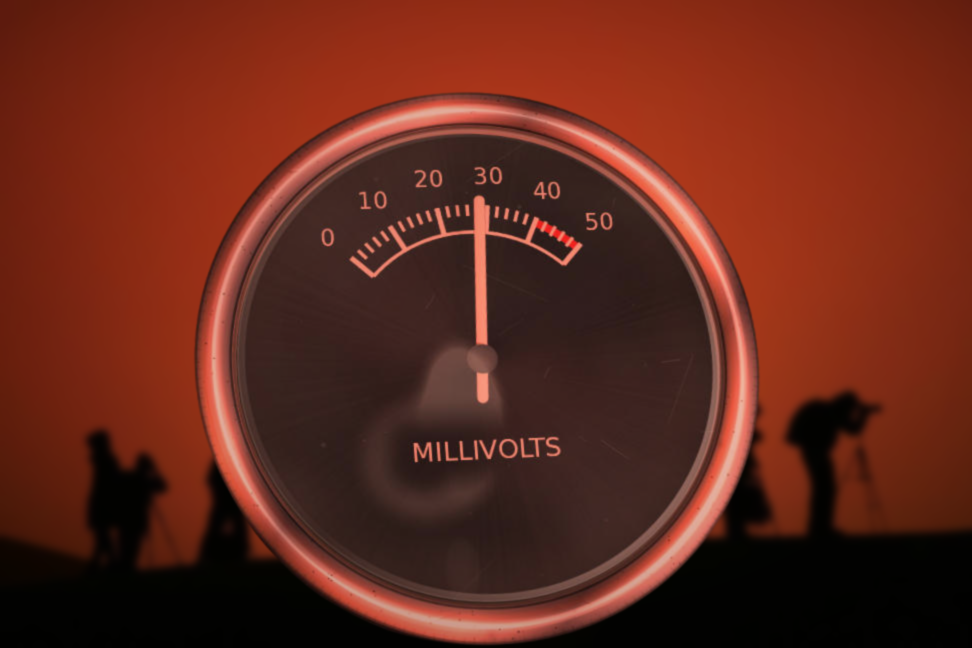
value=28 unit=mV
